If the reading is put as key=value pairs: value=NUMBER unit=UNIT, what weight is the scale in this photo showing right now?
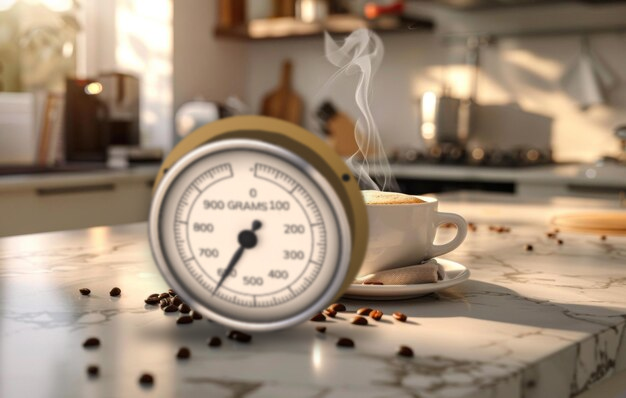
value=600 unit=g
